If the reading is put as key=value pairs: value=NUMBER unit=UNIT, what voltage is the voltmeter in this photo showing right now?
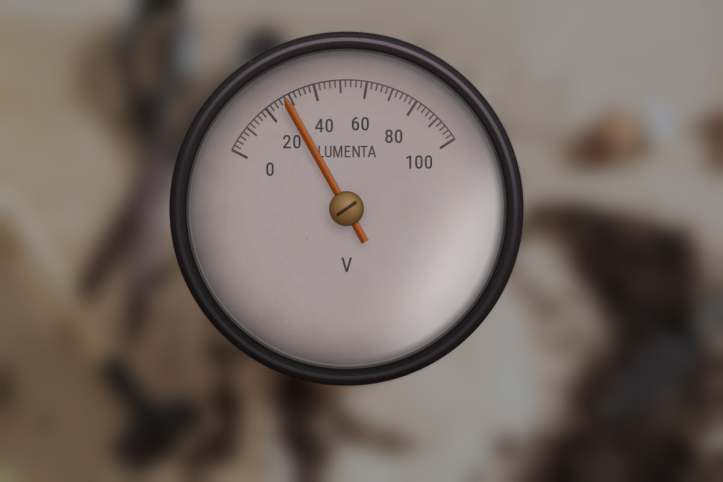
value=28 unit=V
